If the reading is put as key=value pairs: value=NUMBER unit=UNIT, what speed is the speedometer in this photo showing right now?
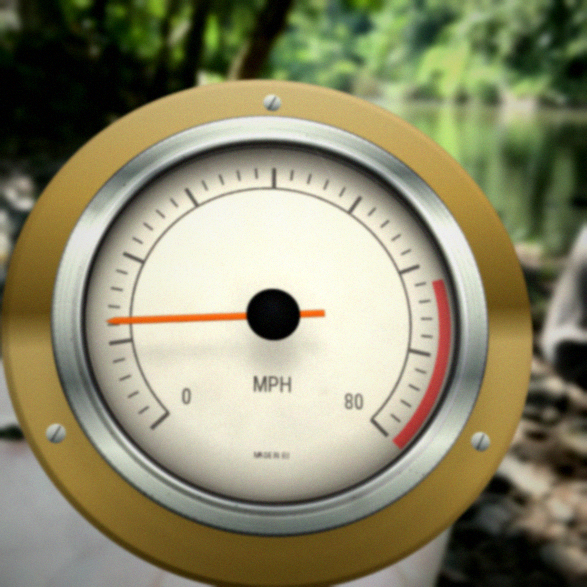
value=12 unit=mph
